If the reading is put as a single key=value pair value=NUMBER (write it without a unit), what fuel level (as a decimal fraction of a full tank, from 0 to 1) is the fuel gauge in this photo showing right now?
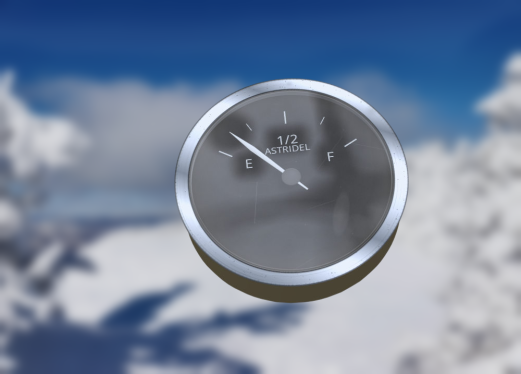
value=0.125
